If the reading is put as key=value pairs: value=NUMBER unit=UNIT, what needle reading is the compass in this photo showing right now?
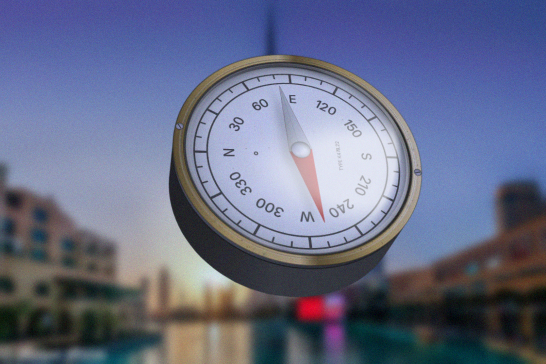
value=260 unit=°
